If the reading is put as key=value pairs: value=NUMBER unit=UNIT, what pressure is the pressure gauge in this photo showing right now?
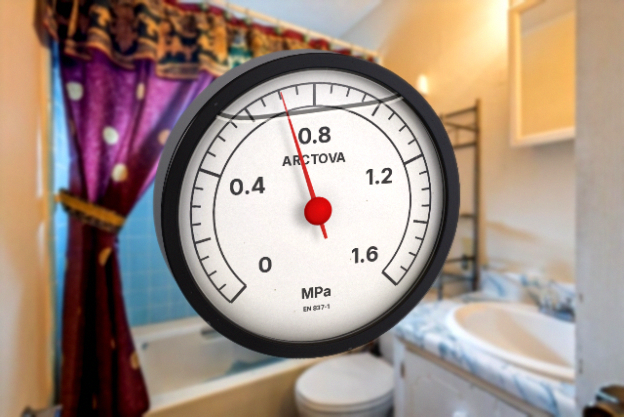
value=0.7 unit=MPa
